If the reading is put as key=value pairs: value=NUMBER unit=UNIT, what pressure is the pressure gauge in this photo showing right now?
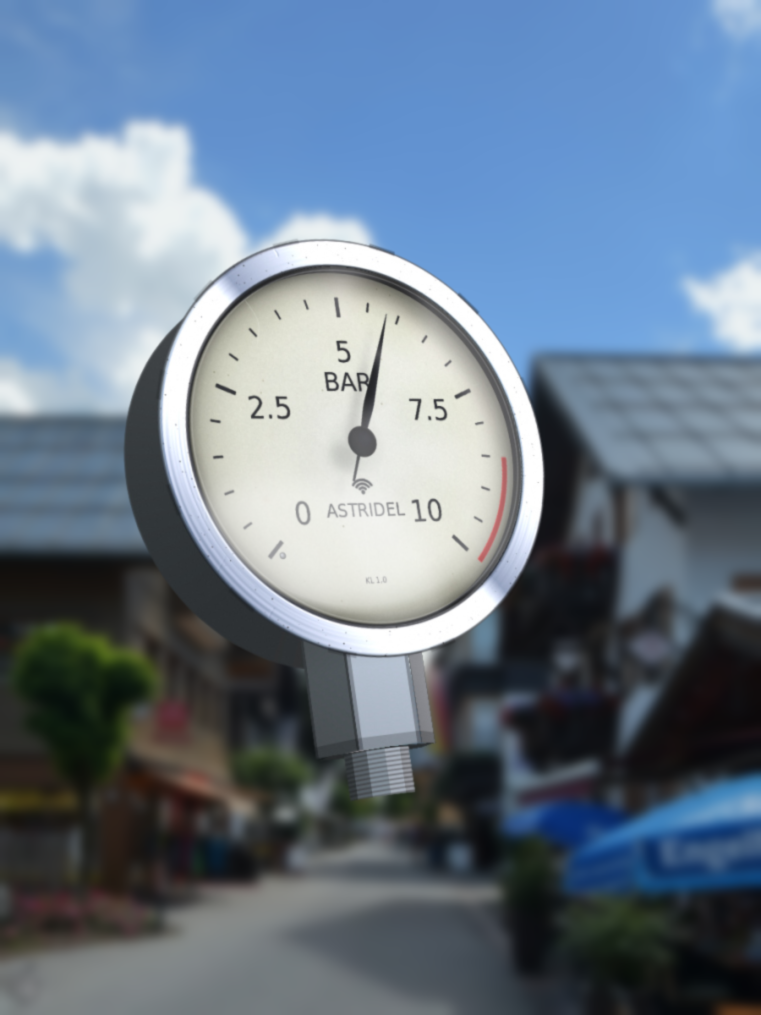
value=5.75 unit=bar
